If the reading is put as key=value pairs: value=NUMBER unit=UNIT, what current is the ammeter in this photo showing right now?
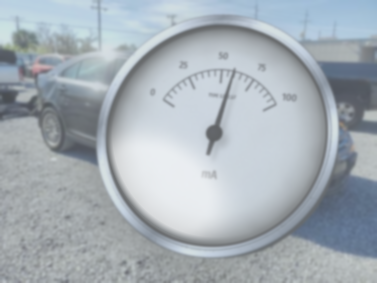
value=60 unit=mA
